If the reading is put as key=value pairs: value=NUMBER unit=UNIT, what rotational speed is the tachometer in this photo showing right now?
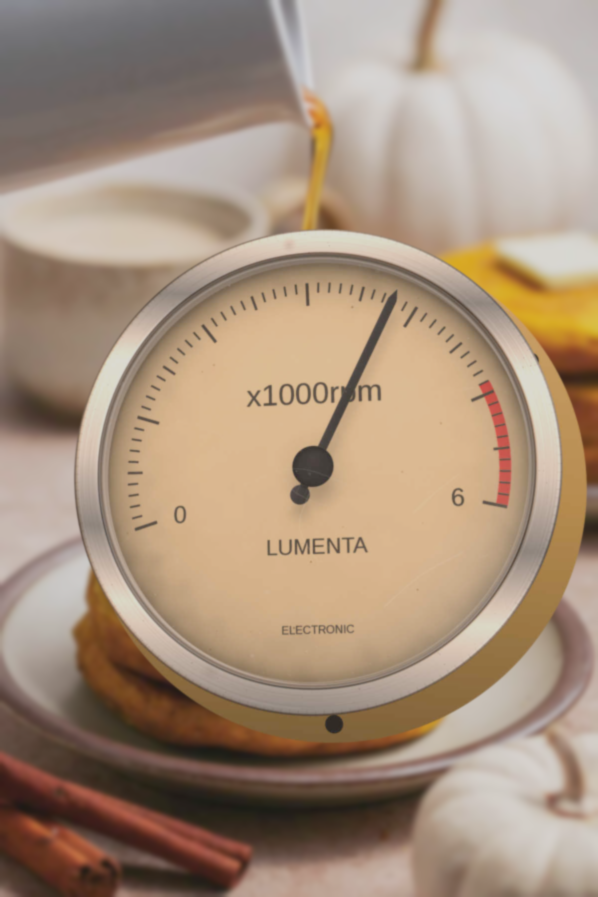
value=3800 unit=rpm
